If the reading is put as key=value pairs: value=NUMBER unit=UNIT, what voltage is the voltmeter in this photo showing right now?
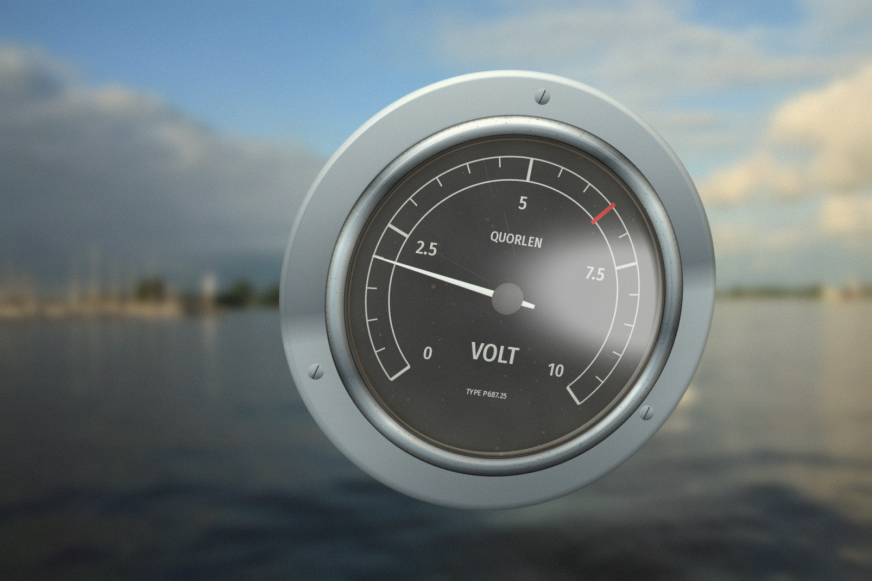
value=2 unit=V
